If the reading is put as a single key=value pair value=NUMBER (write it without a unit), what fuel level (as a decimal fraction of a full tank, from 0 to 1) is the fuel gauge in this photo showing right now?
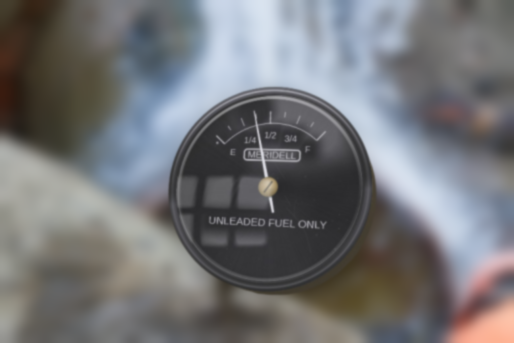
value=0.375
